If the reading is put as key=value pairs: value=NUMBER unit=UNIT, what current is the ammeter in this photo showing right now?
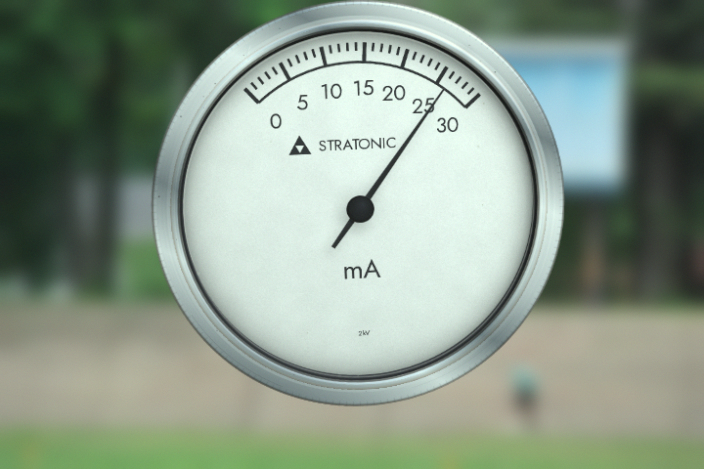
value=26 unit=mA
